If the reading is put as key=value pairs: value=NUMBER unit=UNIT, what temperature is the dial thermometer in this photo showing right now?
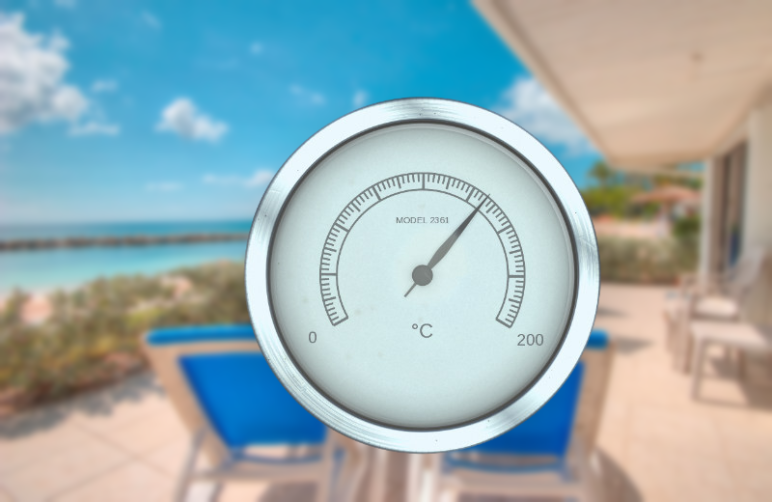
value=132.5 unit=°C
